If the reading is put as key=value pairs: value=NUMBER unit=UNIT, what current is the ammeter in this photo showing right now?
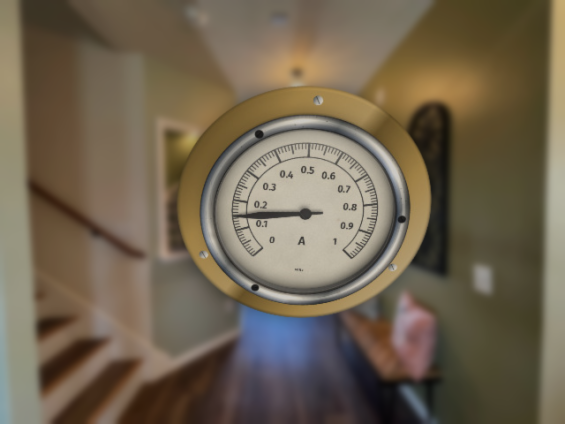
value=0.15 unit=A
